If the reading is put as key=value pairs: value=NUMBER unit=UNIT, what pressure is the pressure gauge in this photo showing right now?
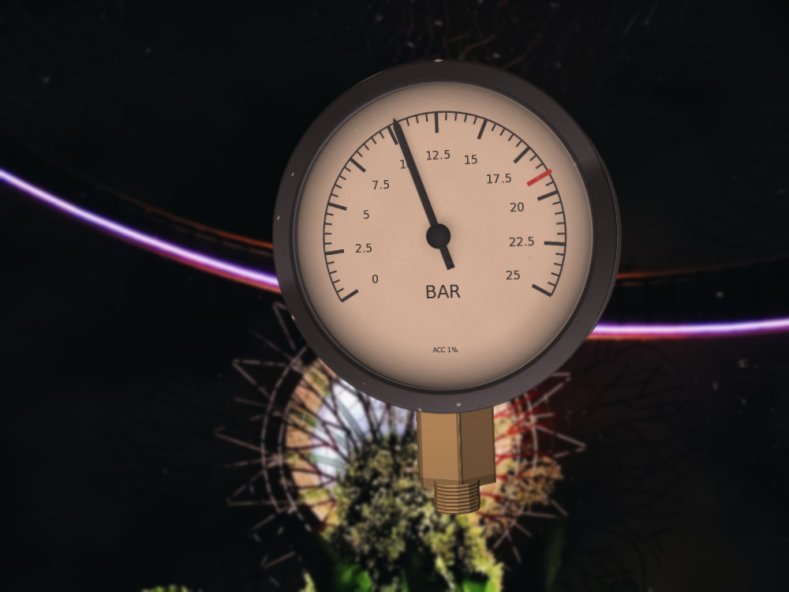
value=10.5 unit=bar
